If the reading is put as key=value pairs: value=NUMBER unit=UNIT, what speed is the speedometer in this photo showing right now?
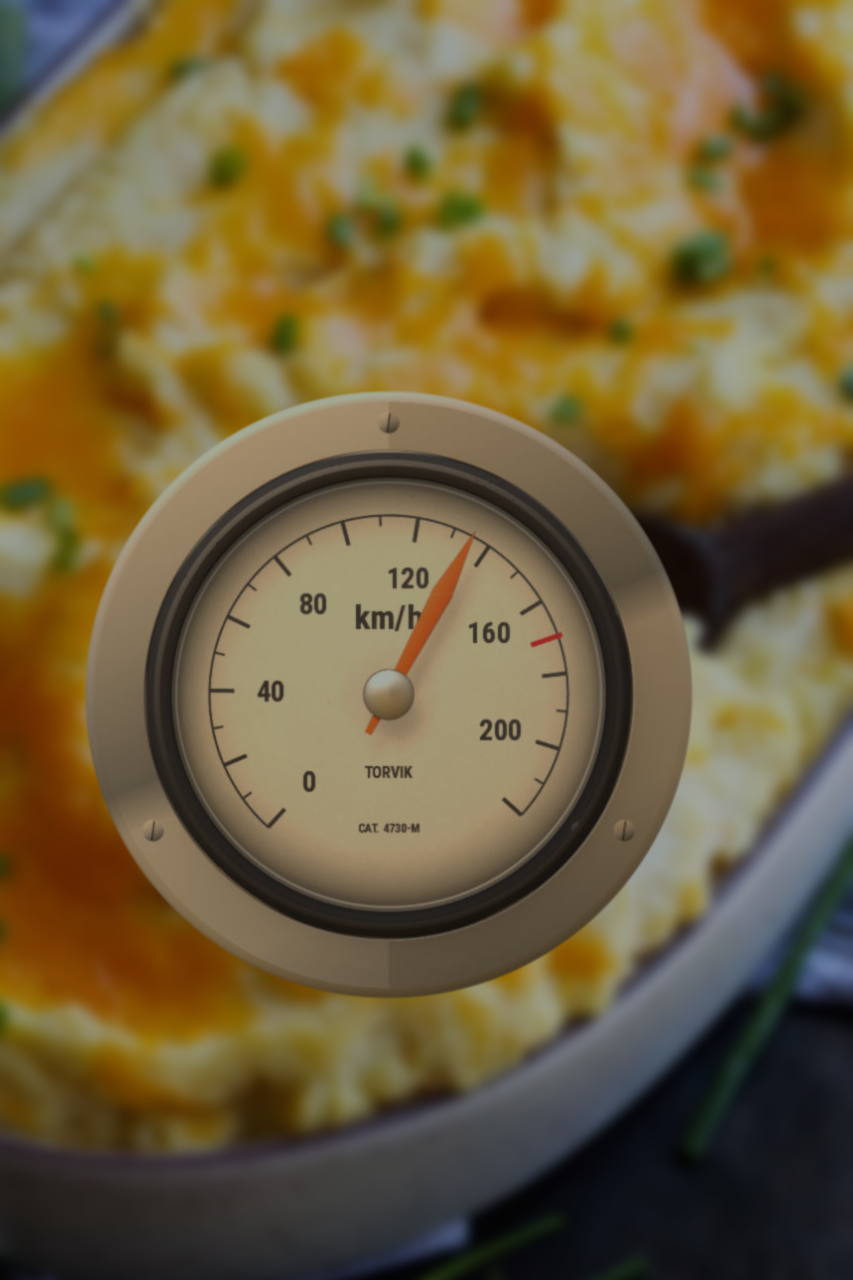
value=135 unit=km/h
